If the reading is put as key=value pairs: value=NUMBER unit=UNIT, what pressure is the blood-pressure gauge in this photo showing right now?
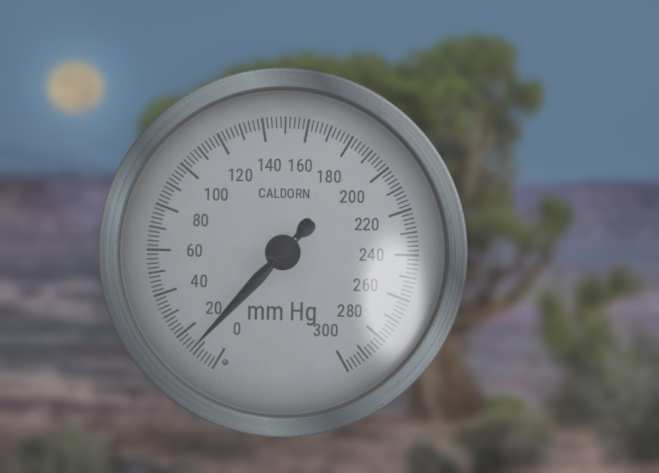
value=12 unit=mmHg
